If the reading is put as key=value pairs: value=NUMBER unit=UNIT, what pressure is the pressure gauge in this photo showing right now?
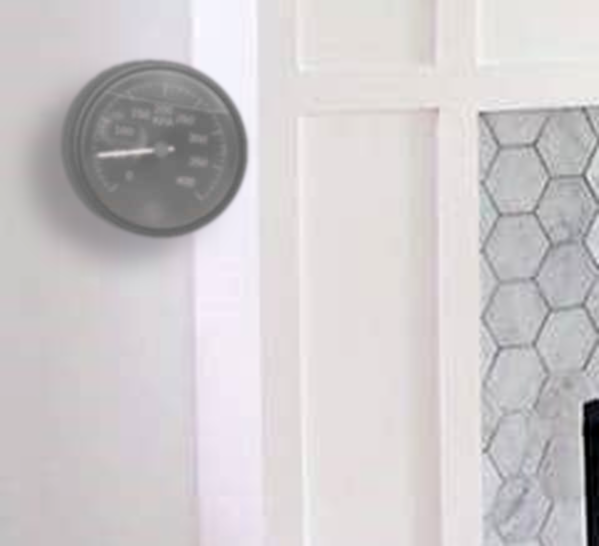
value=50 unit=kPa
